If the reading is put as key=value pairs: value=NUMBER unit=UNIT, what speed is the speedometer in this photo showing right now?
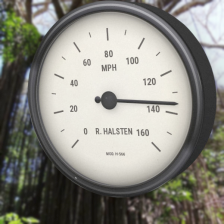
value=135 unit=mph
